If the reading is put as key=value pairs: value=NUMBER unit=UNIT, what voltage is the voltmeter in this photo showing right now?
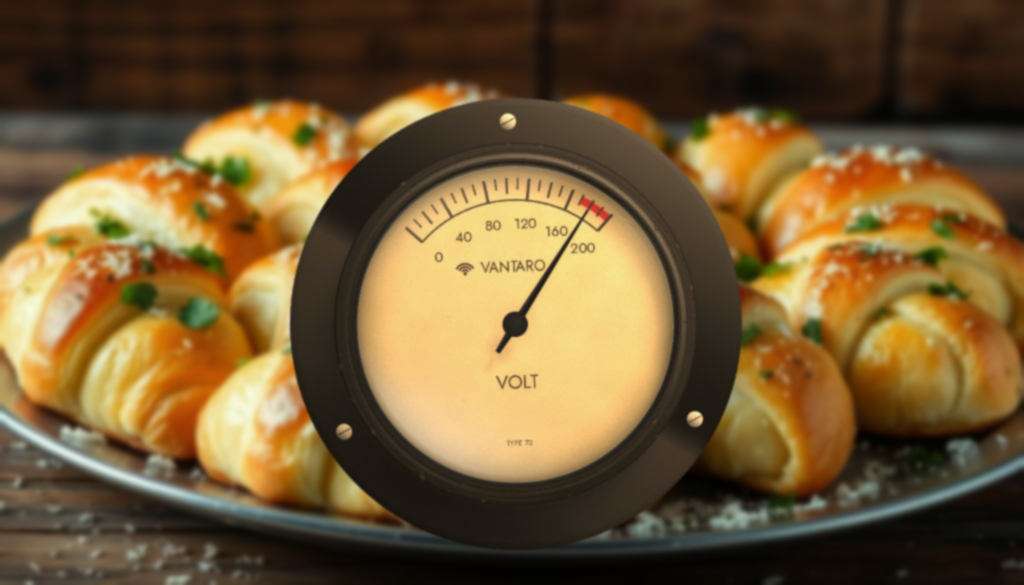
value=180 unit=V
